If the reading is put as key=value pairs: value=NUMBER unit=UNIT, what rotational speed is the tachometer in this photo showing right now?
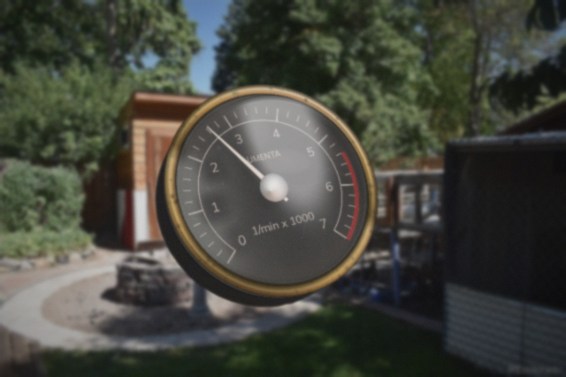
value=2600 unit=rpm
